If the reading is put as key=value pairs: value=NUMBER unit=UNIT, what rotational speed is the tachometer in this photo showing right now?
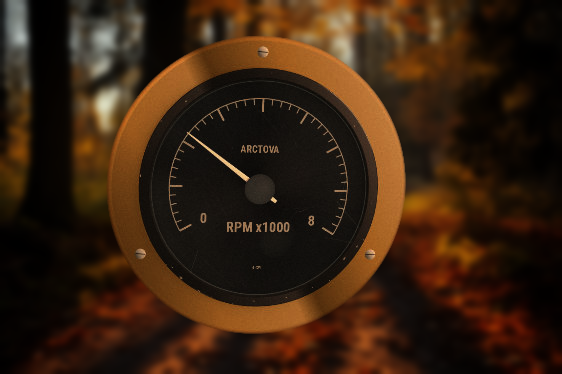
value=2200 unit=rpm
